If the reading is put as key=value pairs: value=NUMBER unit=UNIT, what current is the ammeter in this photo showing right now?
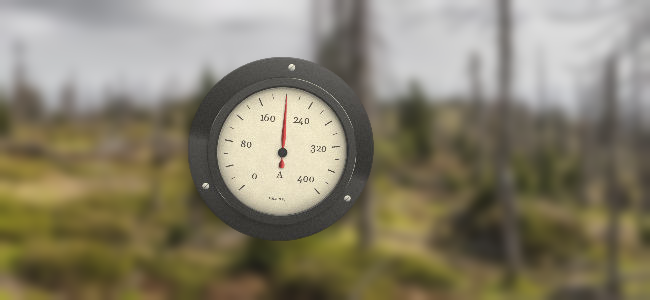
value=200 unit=A
